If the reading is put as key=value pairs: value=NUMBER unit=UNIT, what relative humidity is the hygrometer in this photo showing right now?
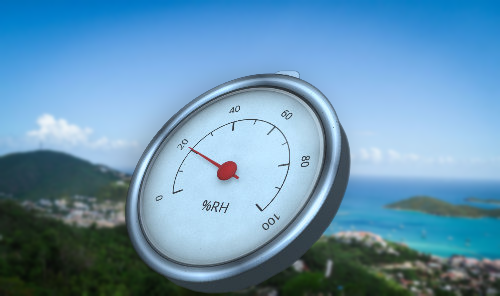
value=20 unit=%
